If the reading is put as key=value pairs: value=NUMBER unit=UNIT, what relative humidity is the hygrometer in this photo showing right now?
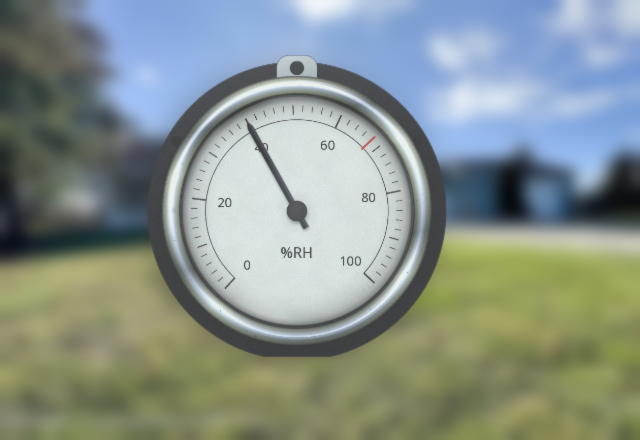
value=40 unit=%
